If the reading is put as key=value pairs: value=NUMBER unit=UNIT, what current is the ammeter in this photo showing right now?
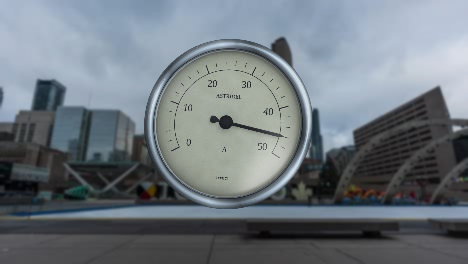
value=46 unit=A
